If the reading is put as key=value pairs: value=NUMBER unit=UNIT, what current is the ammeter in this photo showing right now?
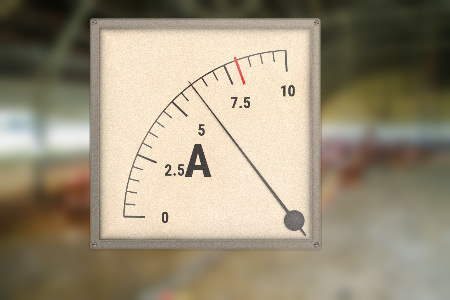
value=6 unit=A
